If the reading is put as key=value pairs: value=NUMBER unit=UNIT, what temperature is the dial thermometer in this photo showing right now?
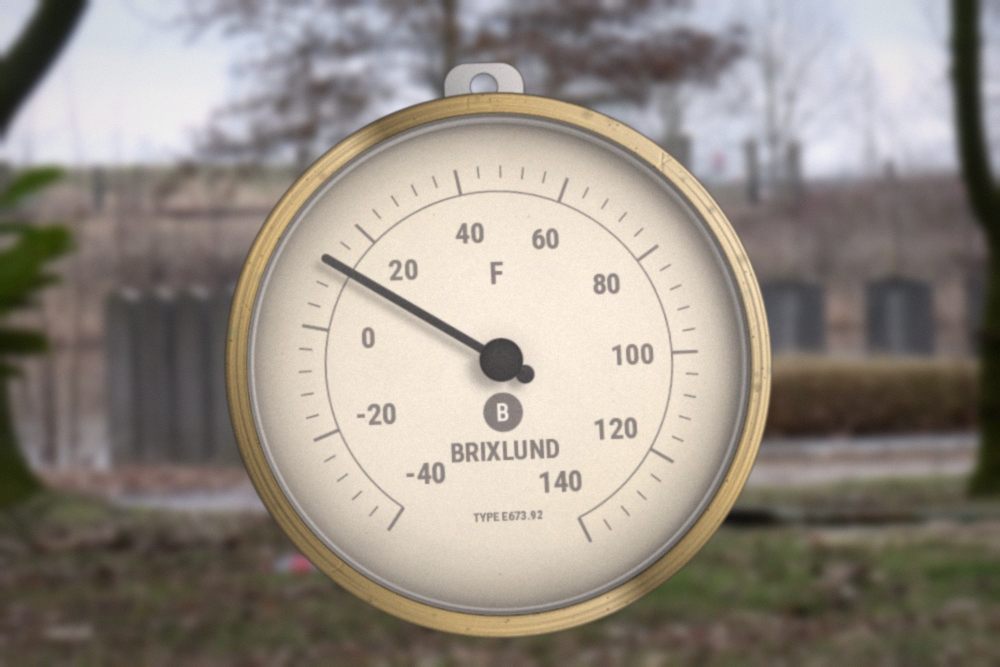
value=12 unit=°F
